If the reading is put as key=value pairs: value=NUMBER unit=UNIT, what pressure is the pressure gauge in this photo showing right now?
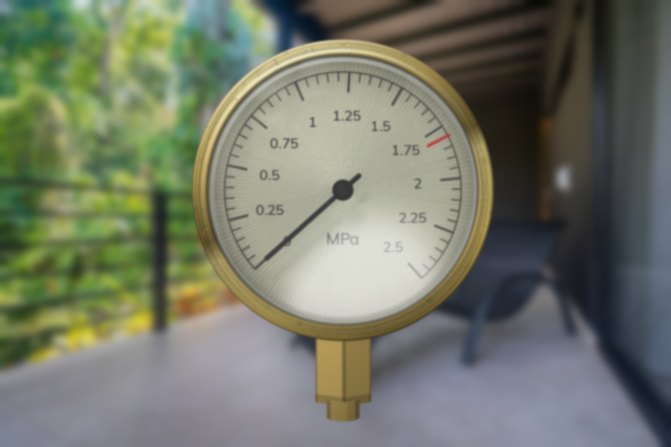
value=0 unit=MPa
